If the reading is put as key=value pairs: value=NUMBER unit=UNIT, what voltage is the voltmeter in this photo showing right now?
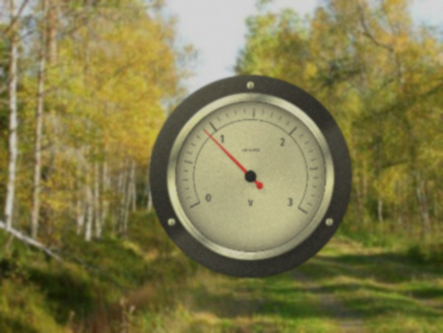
value=0.9 unit=V
